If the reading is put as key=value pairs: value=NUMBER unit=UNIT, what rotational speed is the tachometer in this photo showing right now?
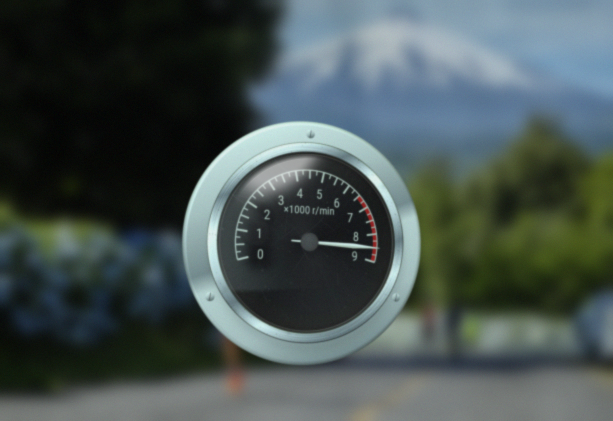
value=8500 unit=rpm
